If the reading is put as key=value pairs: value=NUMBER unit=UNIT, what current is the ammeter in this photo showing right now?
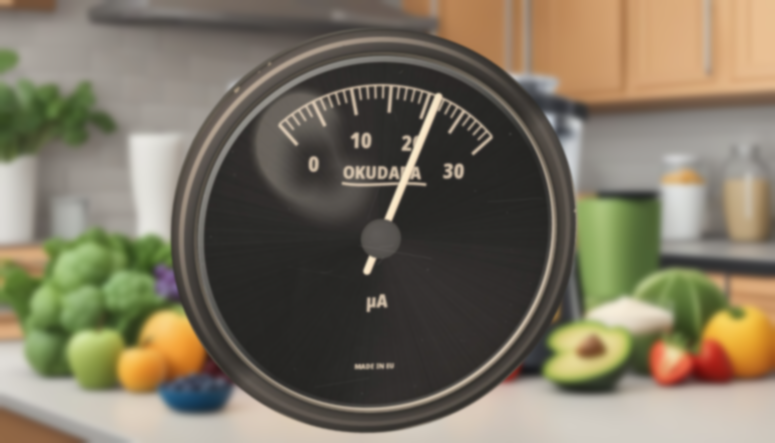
value=21 unit=µA
